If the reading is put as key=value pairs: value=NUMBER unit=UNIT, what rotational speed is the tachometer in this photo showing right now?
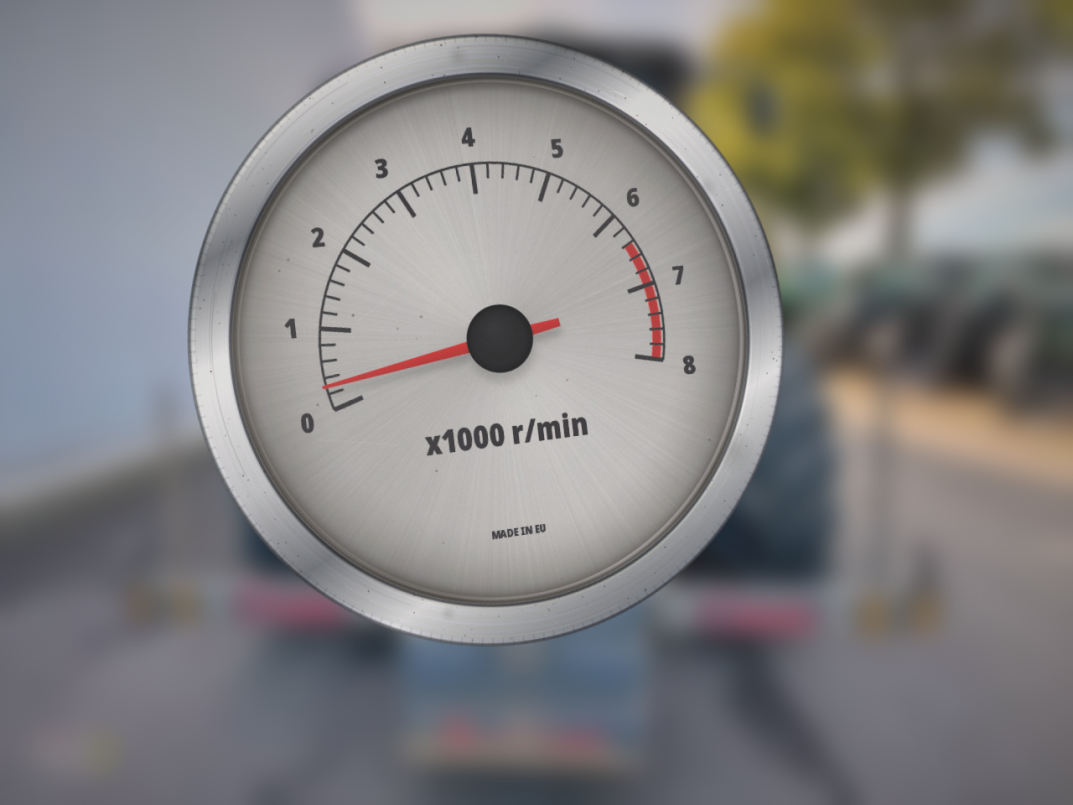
value=300 unit=rpm
